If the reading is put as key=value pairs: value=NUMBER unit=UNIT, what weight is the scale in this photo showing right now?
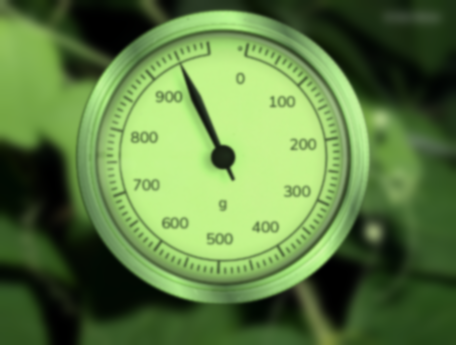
value=950 unit=g
